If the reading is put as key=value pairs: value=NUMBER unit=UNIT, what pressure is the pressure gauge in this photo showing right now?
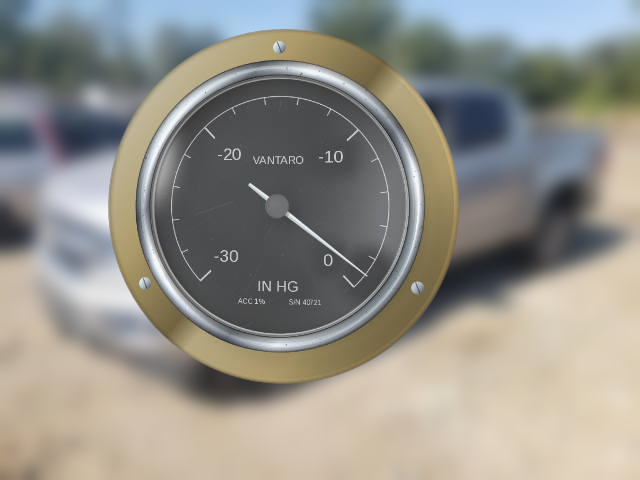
value=-1 unit=inHg
